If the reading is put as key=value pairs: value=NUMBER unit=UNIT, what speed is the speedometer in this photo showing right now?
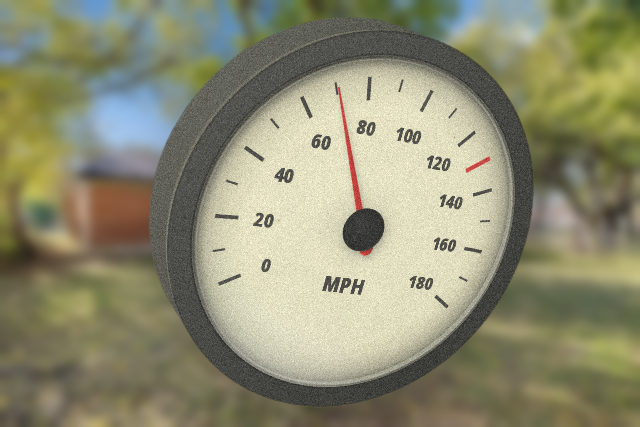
value=70 unit=mph
